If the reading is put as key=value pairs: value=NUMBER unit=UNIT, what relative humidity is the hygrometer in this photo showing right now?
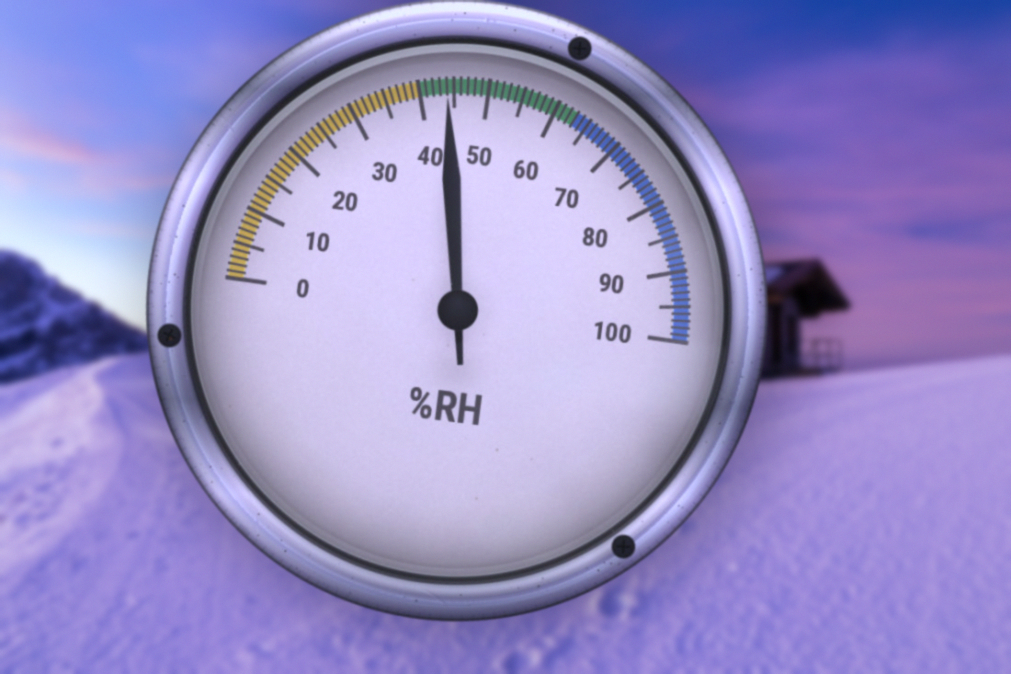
value=44 unit=%
